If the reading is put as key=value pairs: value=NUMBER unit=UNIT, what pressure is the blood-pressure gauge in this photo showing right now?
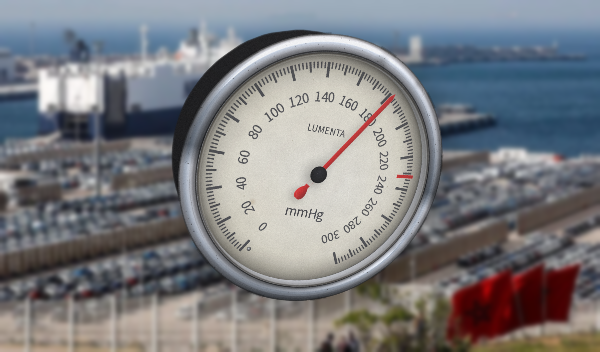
value=180 unit=mmHg
